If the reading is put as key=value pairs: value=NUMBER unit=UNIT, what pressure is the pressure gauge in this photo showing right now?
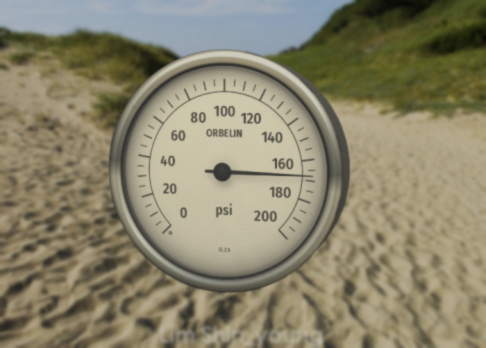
value=167.5 unit=psi
